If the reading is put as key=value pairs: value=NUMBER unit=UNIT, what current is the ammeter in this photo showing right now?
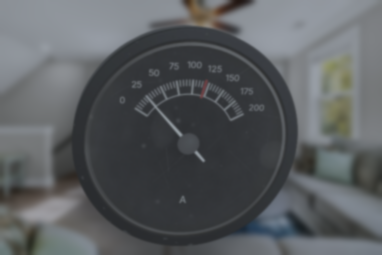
value=25 unit=A
